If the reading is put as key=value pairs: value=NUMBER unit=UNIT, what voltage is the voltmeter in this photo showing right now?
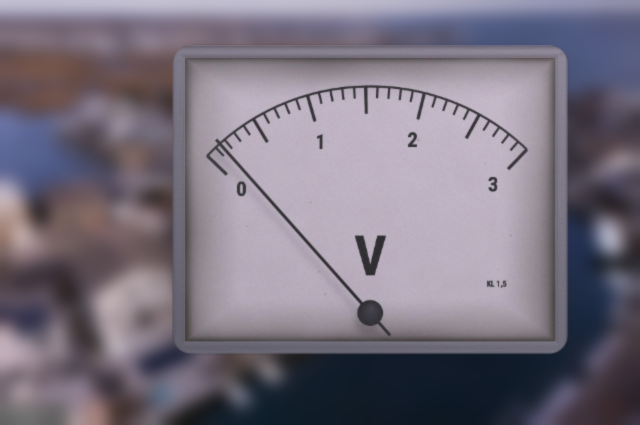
value=0.15 unit=V
